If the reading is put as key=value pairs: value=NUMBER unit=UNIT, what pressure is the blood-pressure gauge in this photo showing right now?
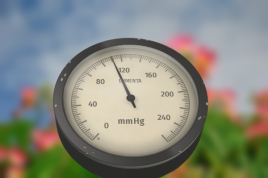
value=110 unit=mmHg
